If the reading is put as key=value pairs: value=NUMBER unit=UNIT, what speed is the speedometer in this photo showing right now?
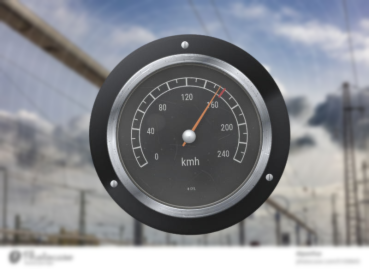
value=155 unit=km/h
